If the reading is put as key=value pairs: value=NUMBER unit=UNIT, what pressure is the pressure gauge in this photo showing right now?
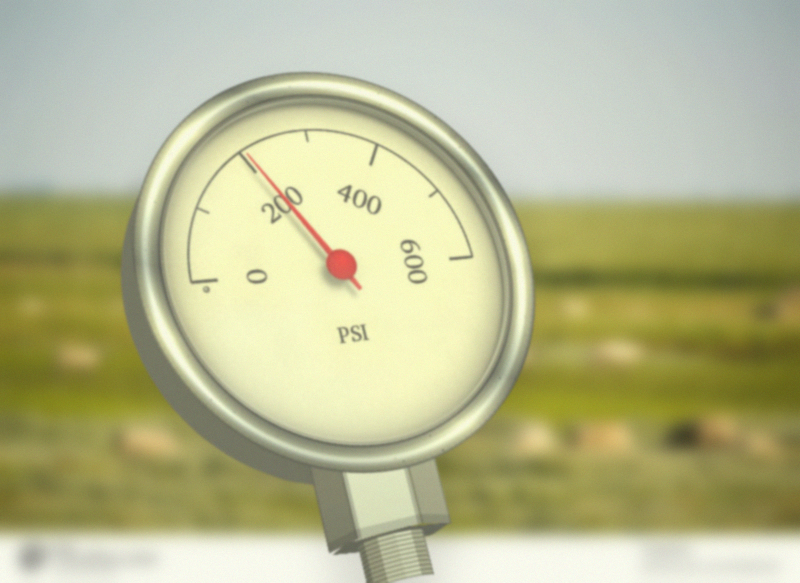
value=200 unit=psi
